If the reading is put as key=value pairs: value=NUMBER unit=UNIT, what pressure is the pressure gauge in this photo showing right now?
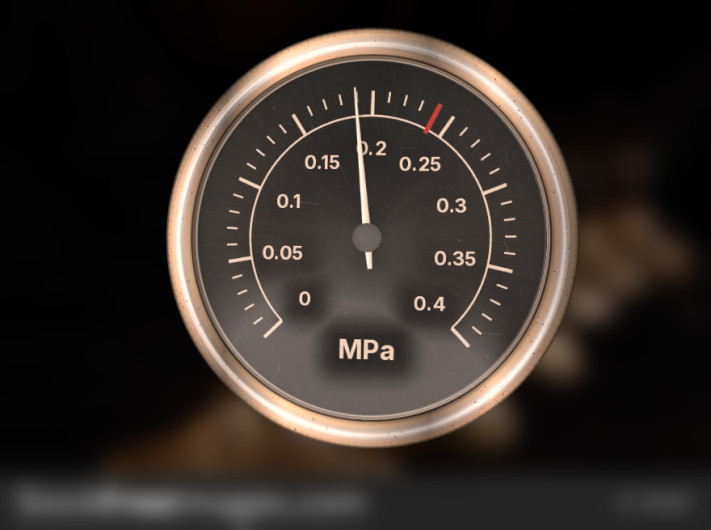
value=0.19 unit=MPa
